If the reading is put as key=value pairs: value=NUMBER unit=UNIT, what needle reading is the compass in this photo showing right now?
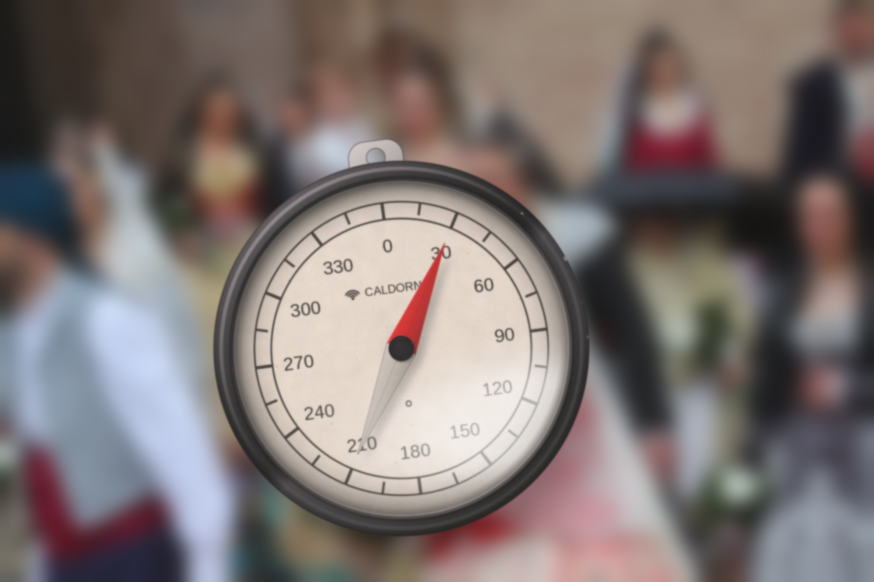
value=30 unit=°
